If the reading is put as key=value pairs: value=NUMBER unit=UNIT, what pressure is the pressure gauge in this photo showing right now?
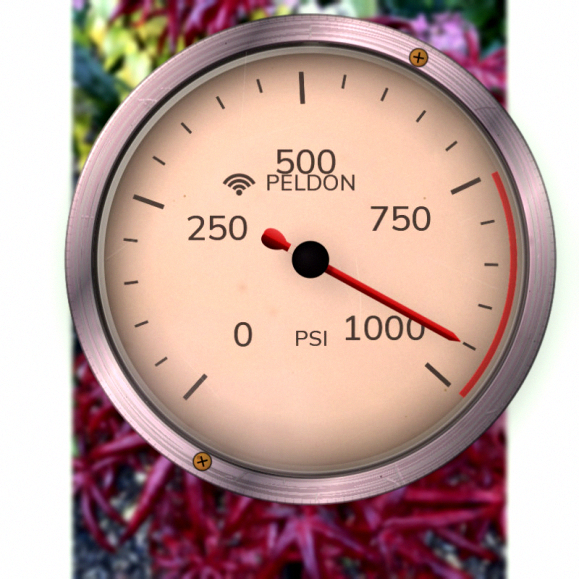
value=950 unit=psi
